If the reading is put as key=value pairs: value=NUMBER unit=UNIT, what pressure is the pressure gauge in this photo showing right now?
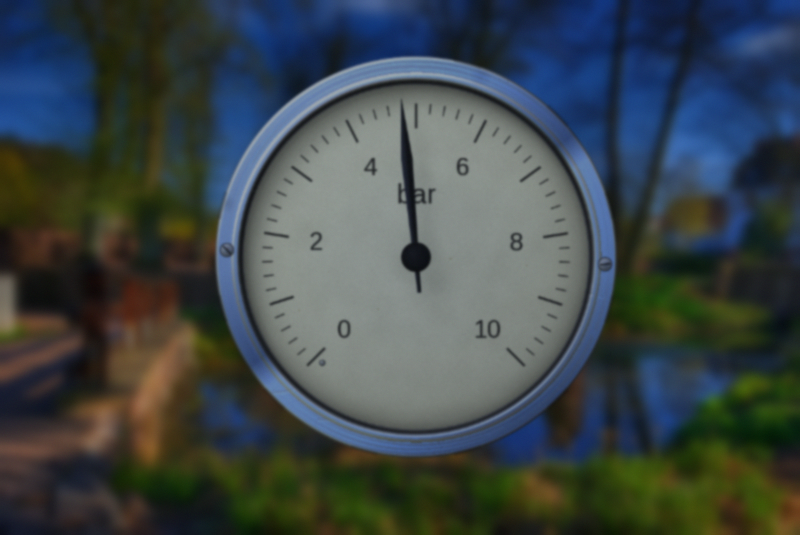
value=4.8 unit=bar
